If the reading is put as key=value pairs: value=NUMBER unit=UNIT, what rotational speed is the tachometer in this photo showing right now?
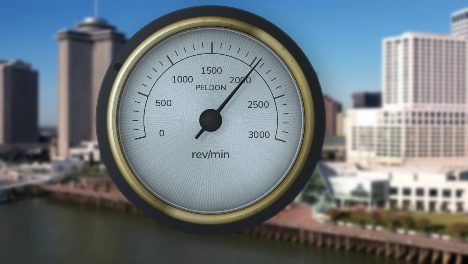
value=2050 unit=rpm
